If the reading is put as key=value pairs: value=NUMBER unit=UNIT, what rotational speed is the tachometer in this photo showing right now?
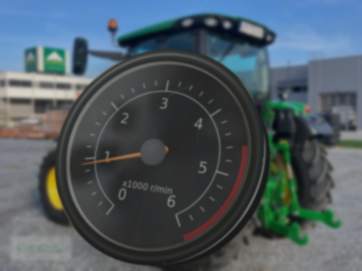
value=900 unit=rpm
